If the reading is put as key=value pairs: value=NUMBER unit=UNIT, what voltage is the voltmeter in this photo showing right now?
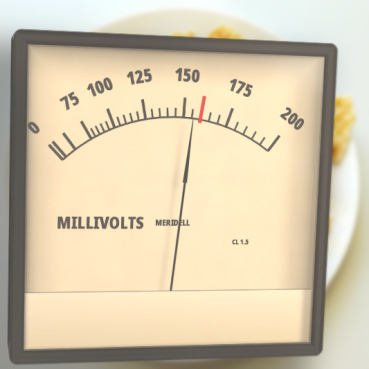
value=155 unit=mV
